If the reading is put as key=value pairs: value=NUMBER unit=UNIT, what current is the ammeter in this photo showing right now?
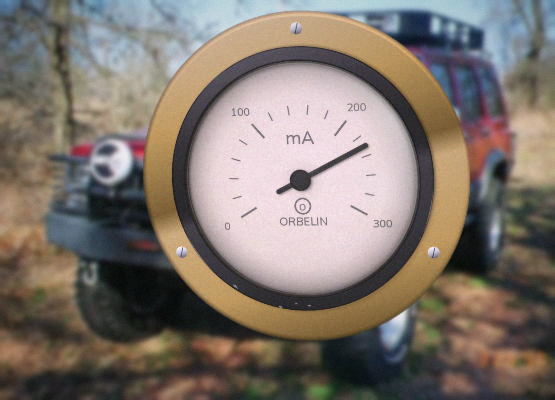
value=230 unit=mA
